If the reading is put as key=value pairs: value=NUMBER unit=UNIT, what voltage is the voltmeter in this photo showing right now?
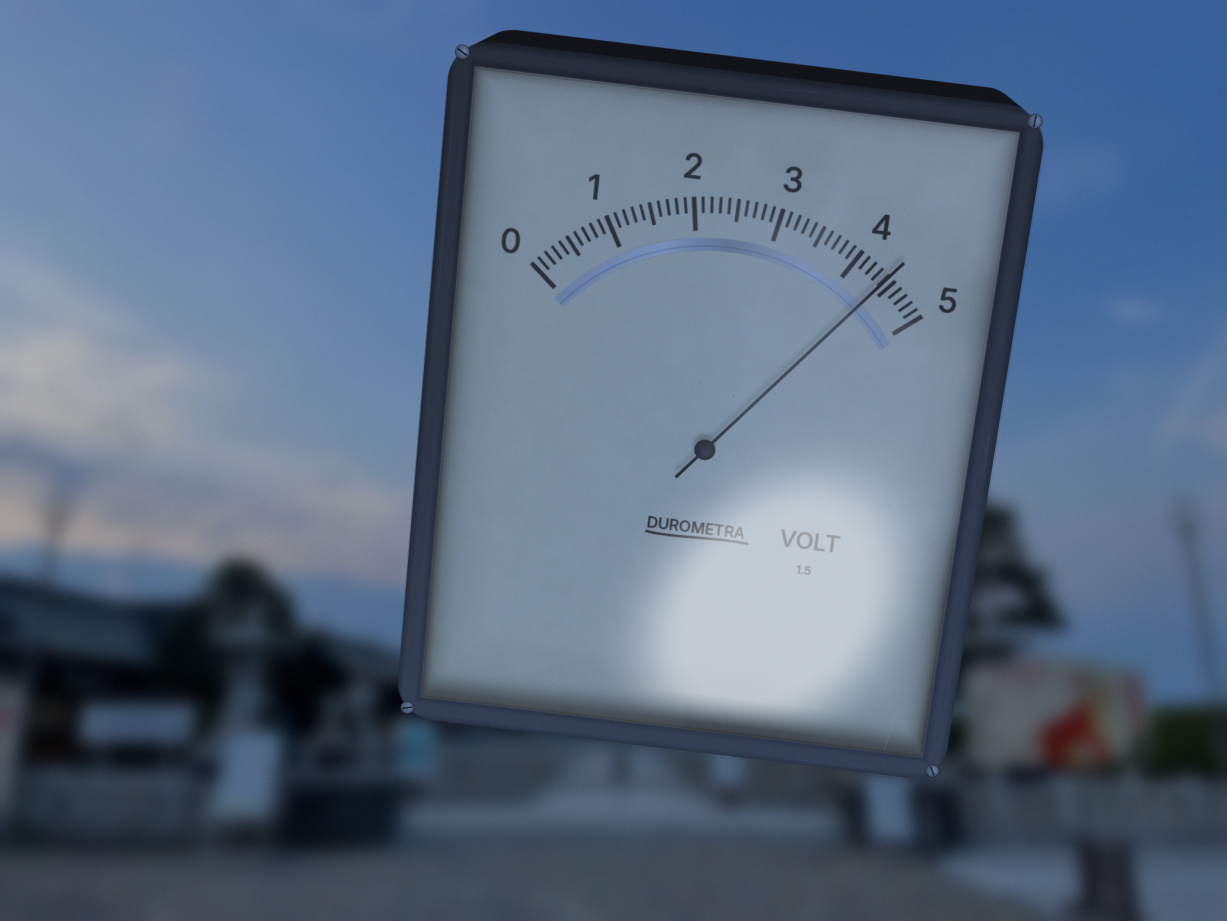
value=4.4 unit=V
